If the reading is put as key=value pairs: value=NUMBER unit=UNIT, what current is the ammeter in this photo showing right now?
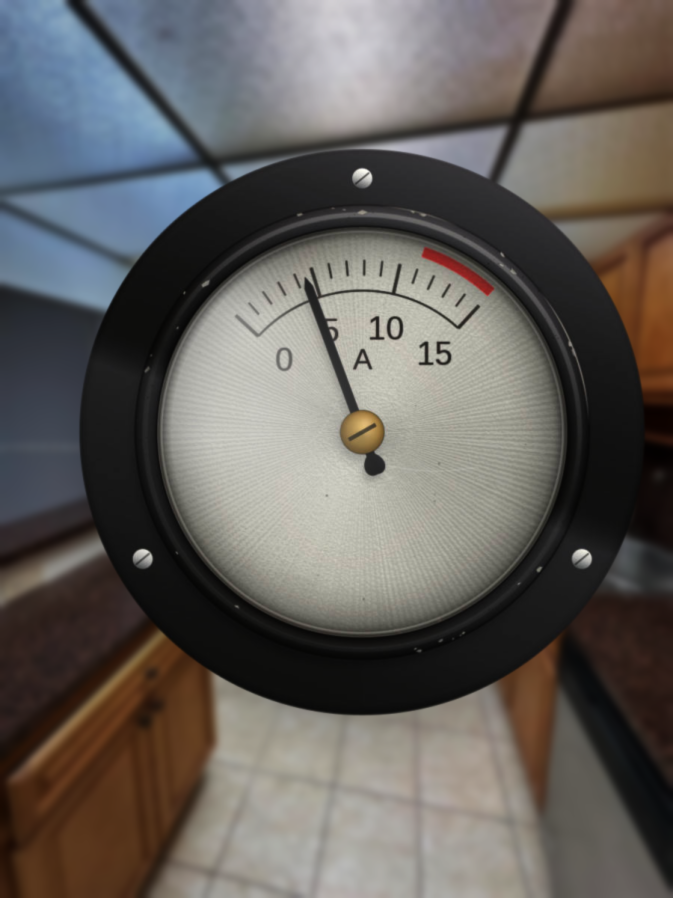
value=4.5 unit=A
